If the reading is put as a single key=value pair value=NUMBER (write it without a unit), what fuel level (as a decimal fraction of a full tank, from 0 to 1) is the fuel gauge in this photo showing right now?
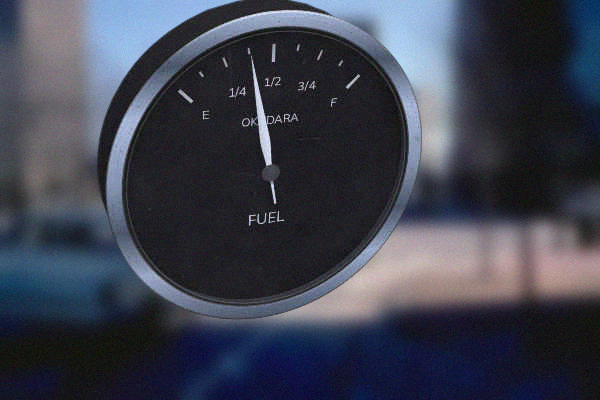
value=0.375
